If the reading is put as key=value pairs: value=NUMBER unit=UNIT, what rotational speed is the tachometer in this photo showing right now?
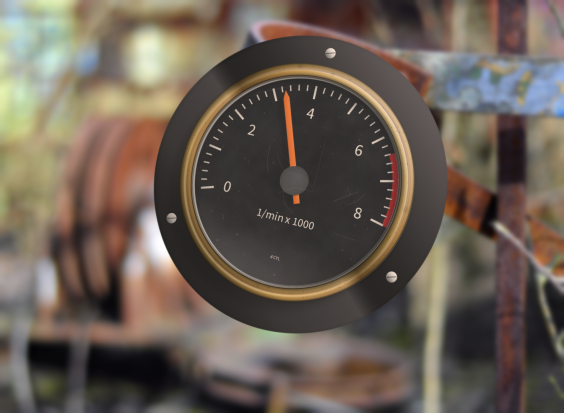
value=3300 unit=rpm
